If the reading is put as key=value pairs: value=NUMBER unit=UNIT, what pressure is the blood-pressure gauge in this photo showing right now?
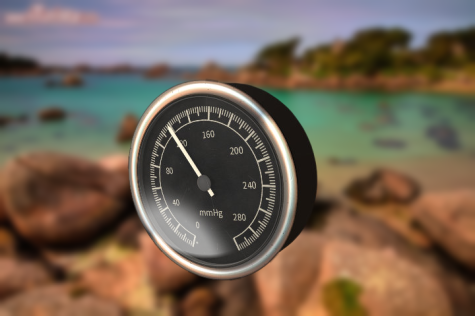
value=120 unit=mmHg
